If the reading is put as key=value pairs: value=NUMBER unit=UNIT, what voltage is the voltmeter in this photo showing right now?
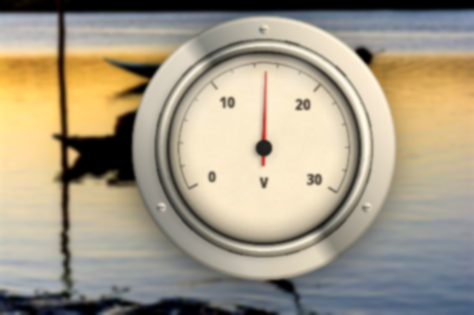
value=15 unit=V
